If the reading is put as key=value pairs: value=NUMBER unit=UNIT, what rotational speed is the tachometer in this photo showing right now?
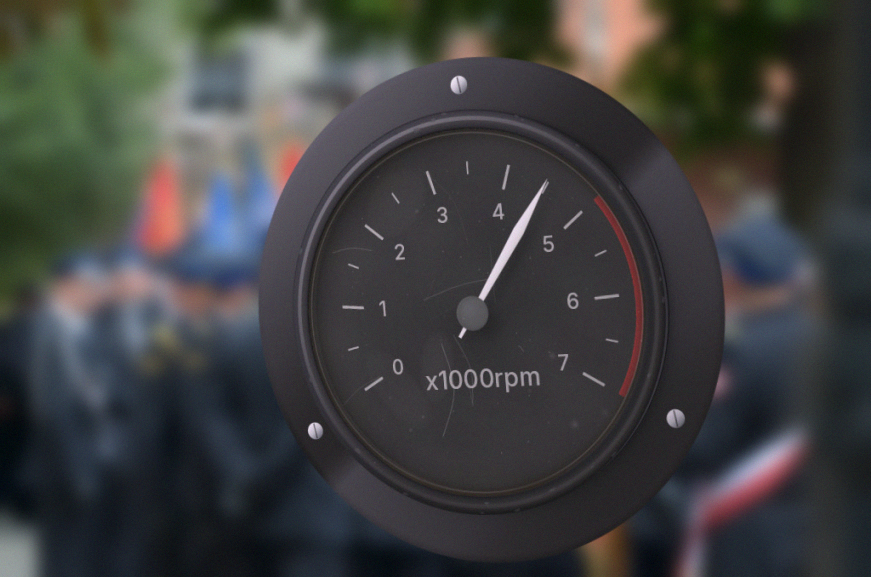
value=4500 unit=rpm
